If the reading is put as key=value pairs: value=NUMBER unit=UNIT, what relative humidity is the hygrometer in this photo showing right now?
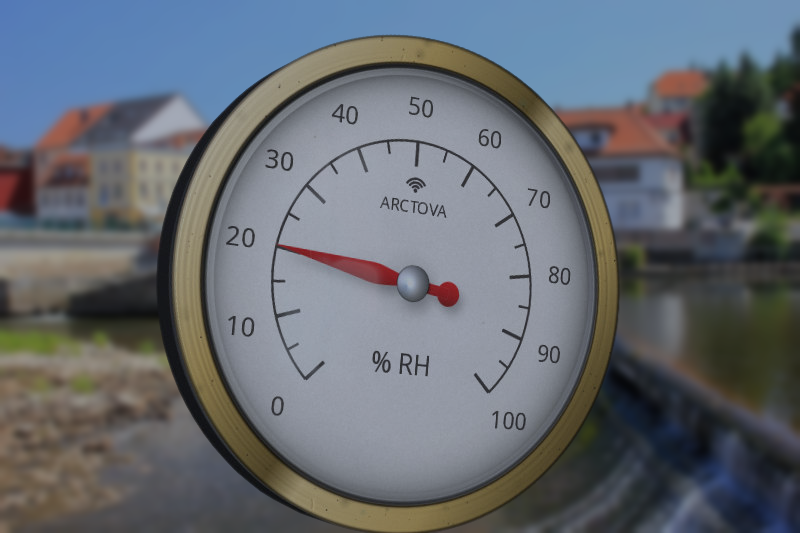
value=20 unit=%
